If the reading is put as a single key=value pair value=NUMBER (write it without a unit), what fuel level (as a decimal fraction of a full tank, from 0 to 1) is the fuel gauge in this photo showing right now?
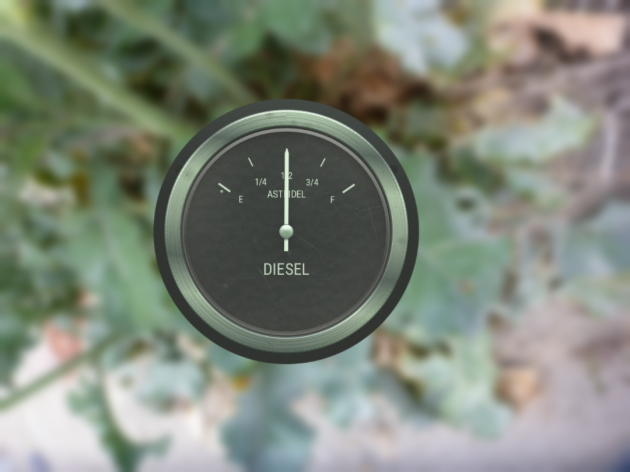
value=0.5
